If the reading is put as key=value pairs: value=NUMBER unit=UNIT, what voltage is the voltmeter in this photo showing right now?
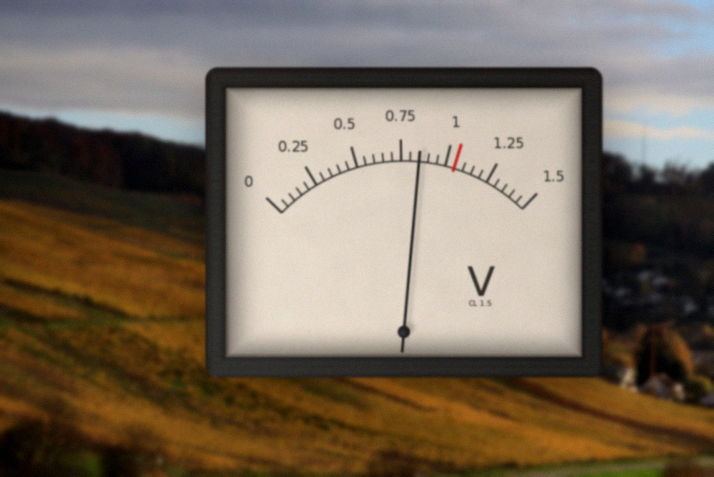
value=0.85 unit=V
